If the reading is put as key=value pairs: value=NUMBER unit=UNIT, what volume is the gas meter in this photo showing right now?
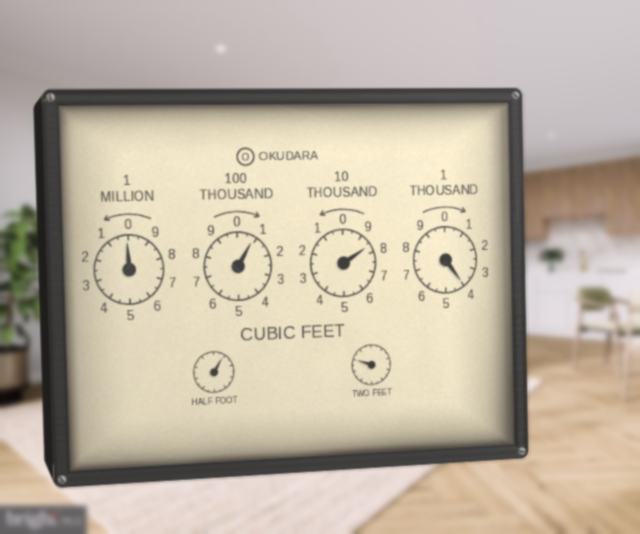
value=8400 unit=ft³
